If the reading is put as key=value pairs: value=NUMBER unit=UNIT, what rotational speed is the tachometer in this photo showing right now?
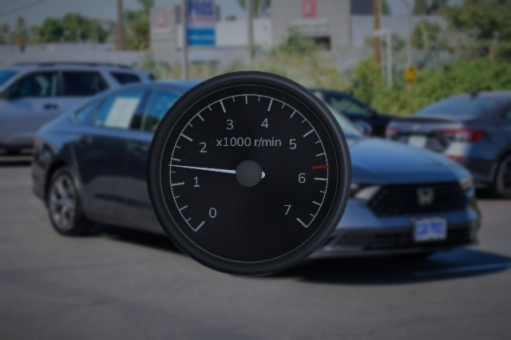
value=1375 unit=rpm
